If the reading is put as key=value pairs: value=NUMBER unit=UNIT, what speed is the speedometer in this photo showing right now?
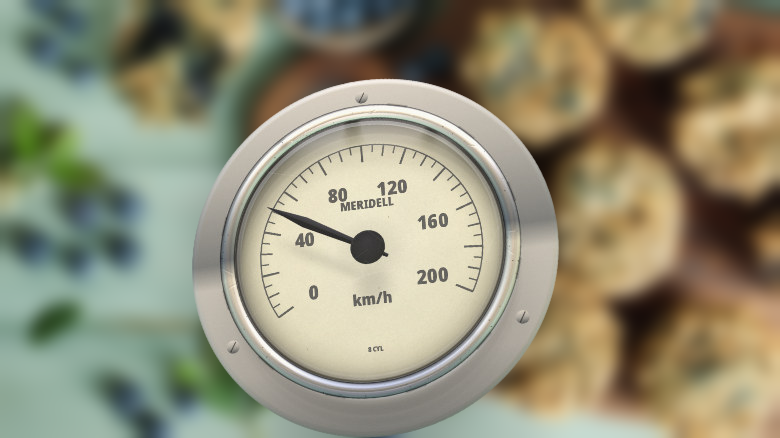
value=50 unit=km/h
